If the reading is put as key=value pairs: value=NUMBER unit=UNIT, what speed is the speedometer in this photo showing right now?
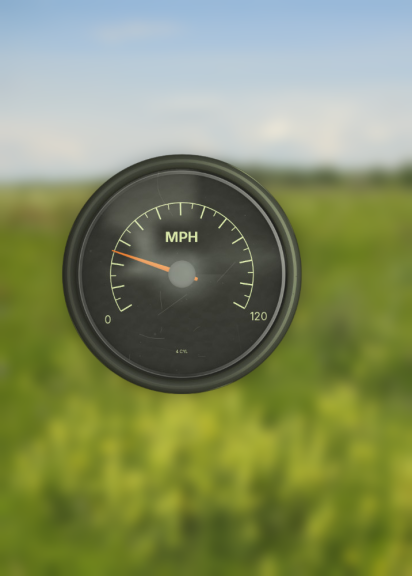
value=25 unit=mph
